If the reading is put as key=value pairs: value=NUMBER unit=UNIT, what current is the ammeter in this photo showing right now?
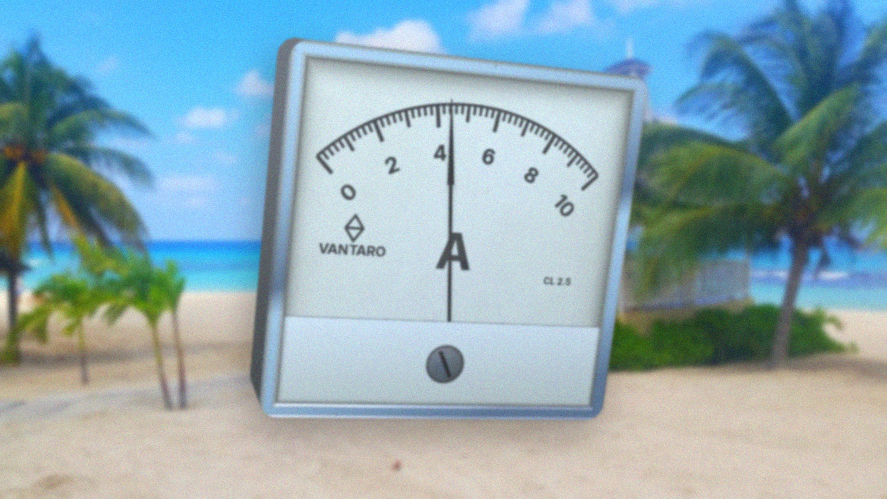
value=4.4 unit=A
